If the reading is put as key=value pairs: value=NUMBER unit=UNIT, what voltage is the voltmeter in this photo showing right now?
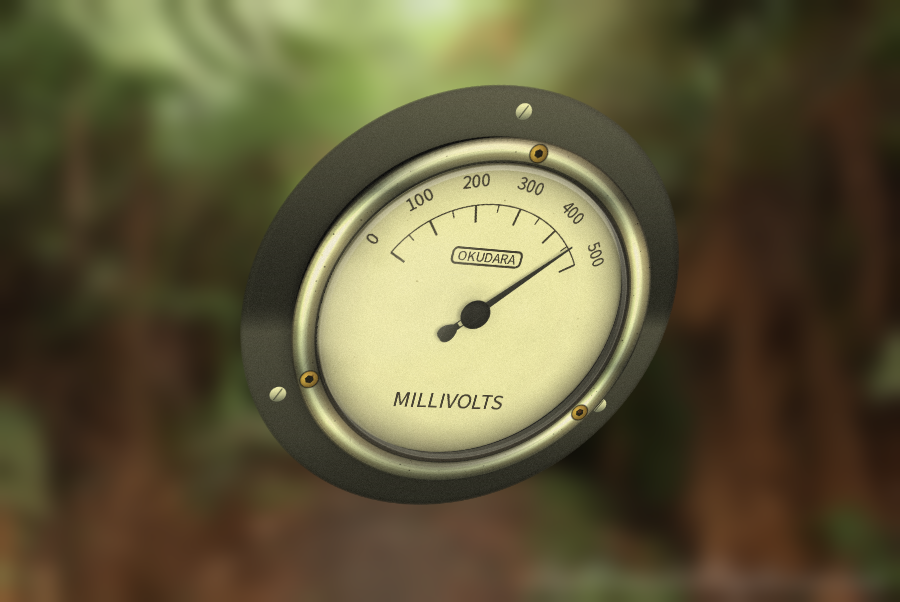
value=450 unit=mV
